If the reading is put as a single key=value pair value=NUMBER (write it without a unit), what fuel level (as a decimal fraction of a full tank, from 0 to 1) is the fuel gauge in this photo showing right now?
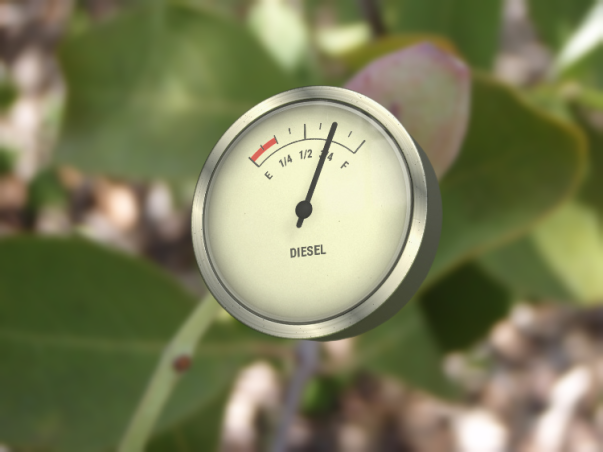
value=0.75
